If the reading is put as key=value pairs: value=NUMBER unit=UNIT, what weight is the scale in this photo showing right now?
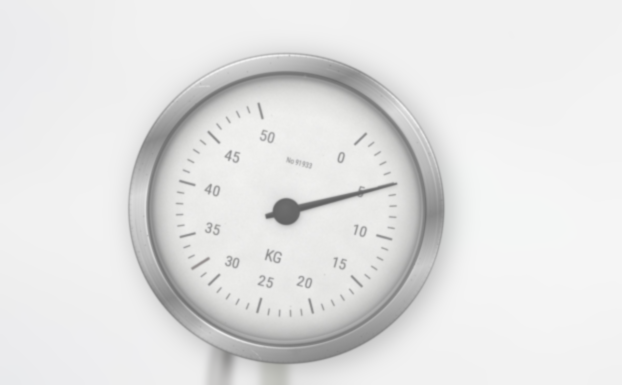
value=5 unit=kg
